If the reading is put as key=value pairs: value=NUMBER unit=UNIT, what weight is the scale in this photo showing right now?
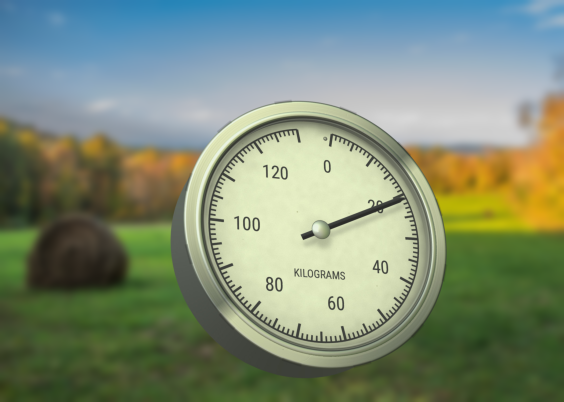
value=21 unit=kg
